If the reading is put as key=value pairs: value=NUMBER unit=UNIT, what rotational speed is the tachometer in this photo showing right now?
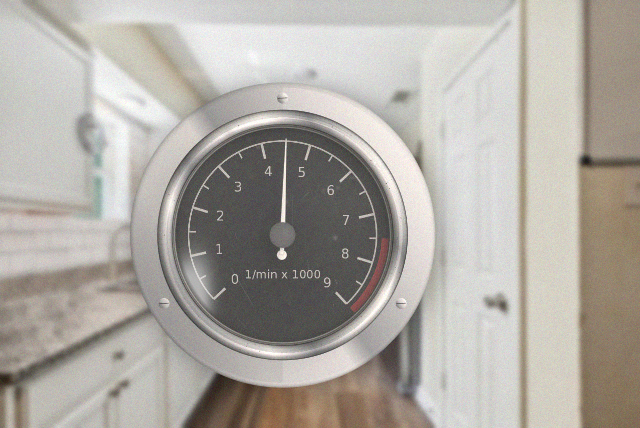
value=4500 unit=rpm
